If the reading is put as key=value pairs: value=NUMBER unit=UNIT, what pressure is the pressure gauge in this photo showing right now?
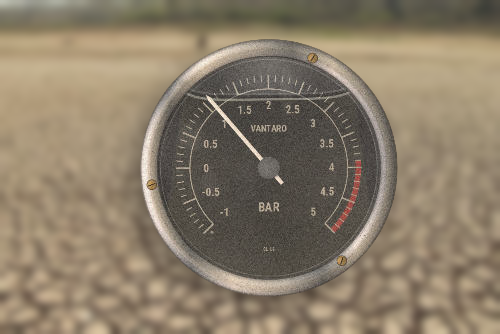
value=1.1 unit=bar
